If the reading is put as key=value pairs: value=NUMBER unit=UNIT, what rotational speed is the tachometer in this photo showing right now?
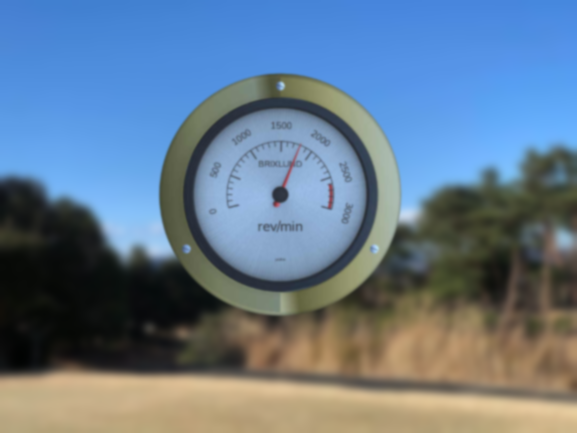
value=1800 unit=rpm
